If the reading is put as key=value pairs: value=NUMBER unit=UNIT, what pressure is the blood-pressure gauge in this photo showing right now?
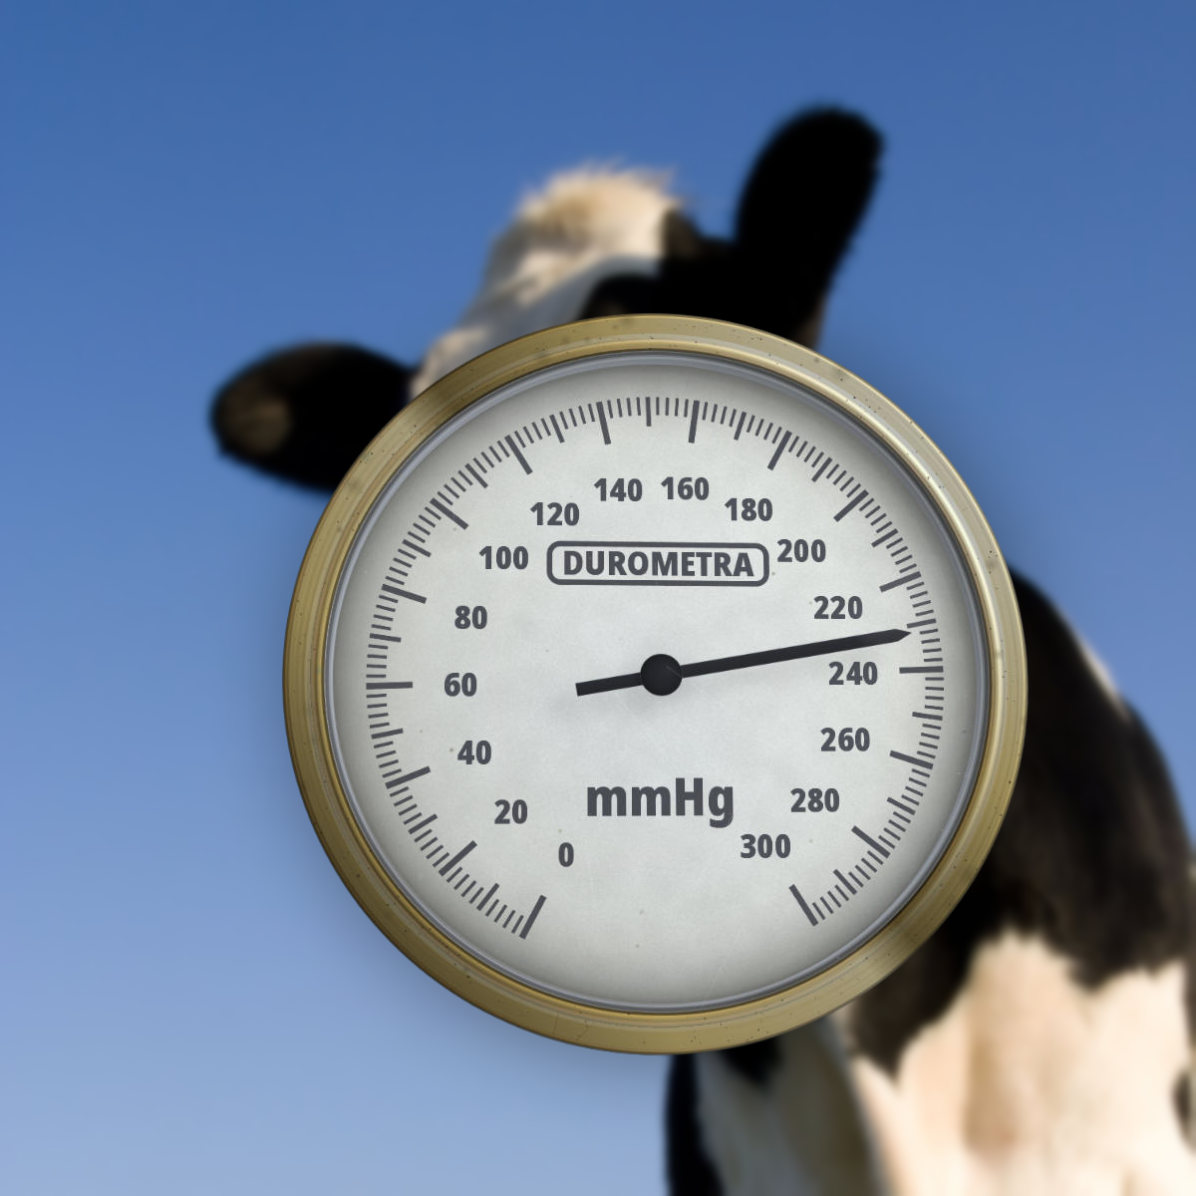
value=232 unit=mmHg
